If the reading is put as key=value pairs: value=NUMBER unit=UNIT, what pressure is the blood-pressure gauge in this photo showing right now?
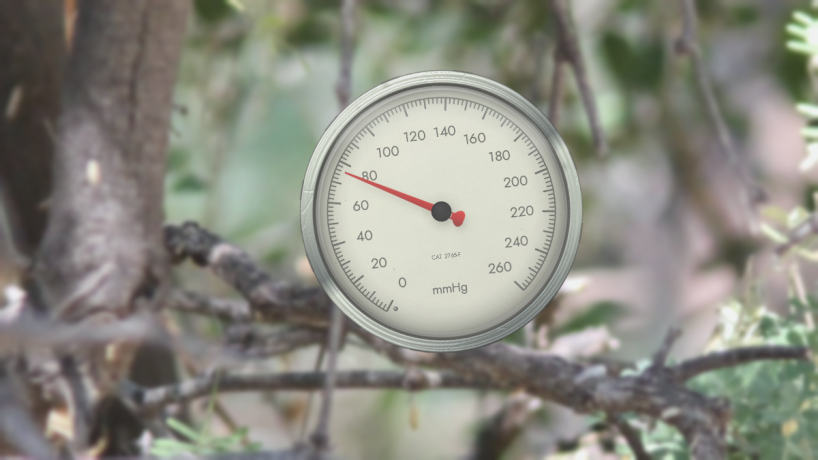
value=76 unit=mmHg
